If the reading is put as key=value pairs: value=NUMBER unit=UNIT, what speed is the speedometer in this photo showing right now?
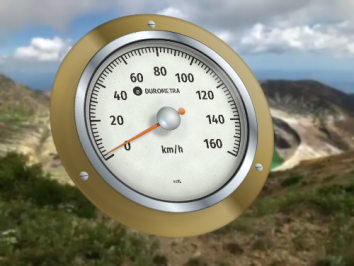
value=2 unit=km/h
